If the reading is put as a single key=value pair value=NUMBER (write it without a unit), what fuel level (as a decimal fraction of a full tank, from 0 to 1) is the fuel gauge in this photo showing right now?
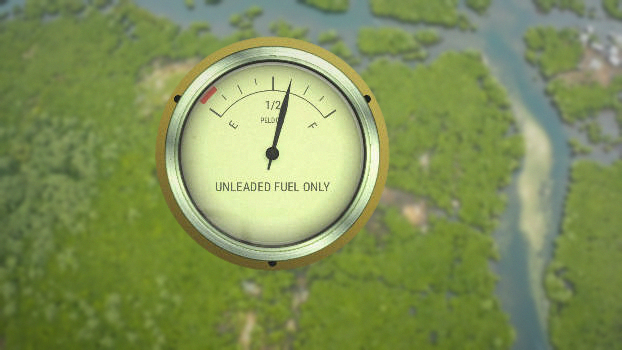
value=0.625
